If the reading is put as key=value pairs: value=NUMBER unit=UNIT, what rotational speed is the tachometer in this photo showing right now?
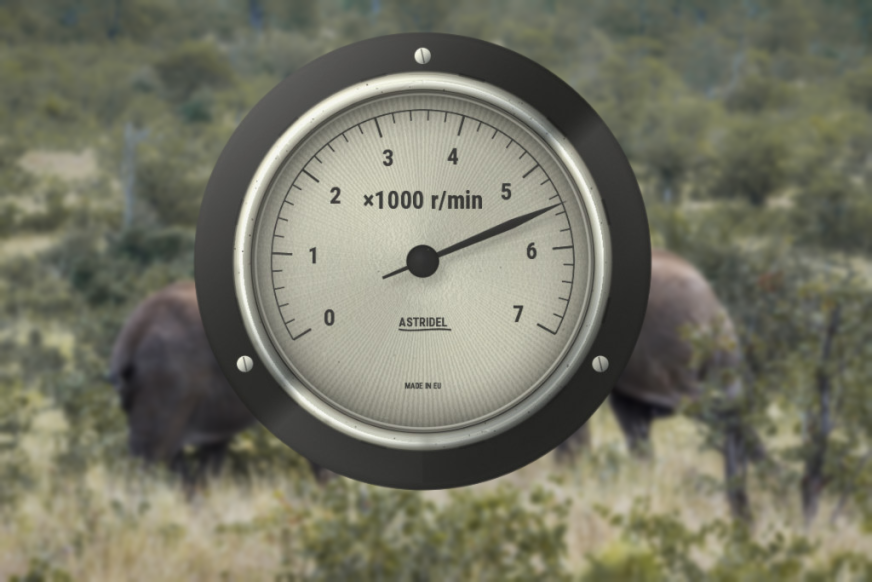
value=5500 unit=rpm
